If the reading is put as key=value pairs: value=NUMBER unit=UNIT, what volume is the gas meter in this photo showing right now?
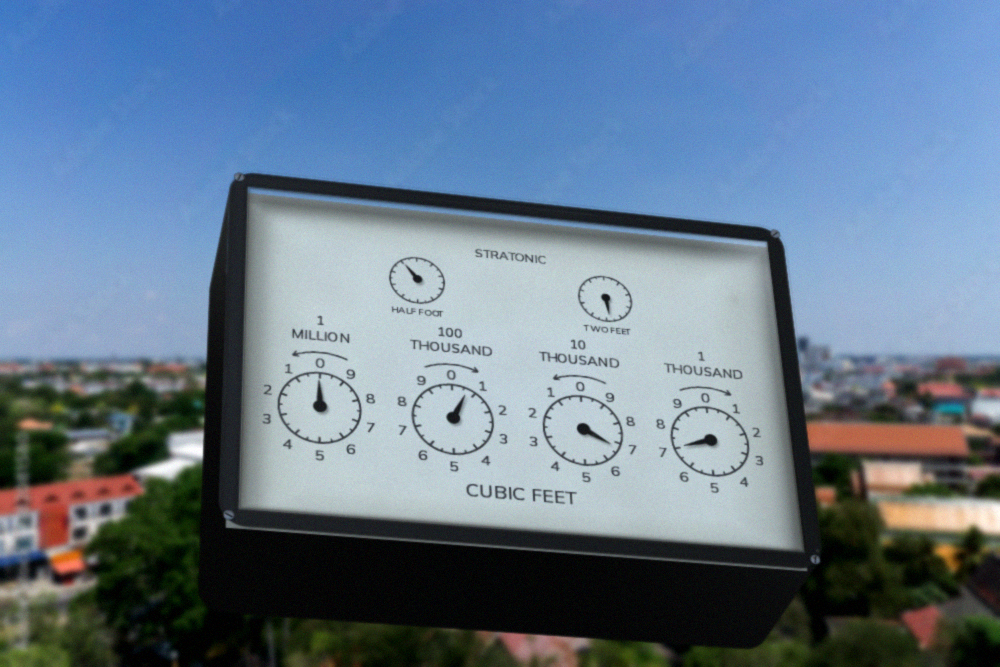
value=6700 unit=ft³
